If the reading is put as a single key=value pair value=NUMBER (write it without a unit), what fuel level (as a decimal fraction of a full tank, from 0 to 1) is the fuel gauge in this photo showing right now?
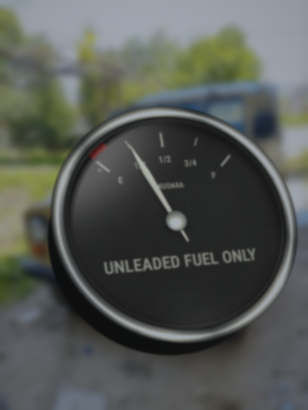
value=0.25
